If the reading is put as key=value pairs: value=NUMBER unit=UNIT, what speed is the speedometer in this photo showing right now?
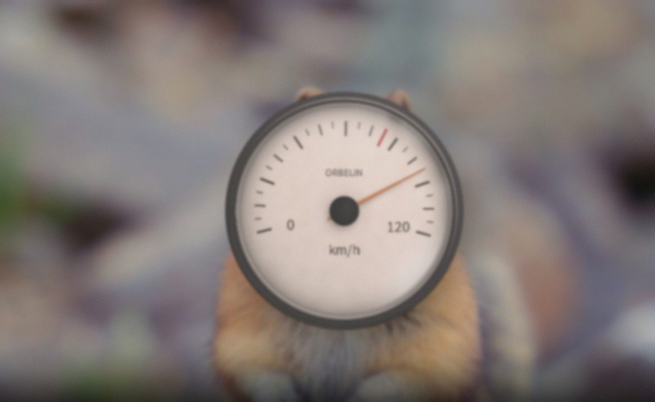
value=95 unit=km/h
